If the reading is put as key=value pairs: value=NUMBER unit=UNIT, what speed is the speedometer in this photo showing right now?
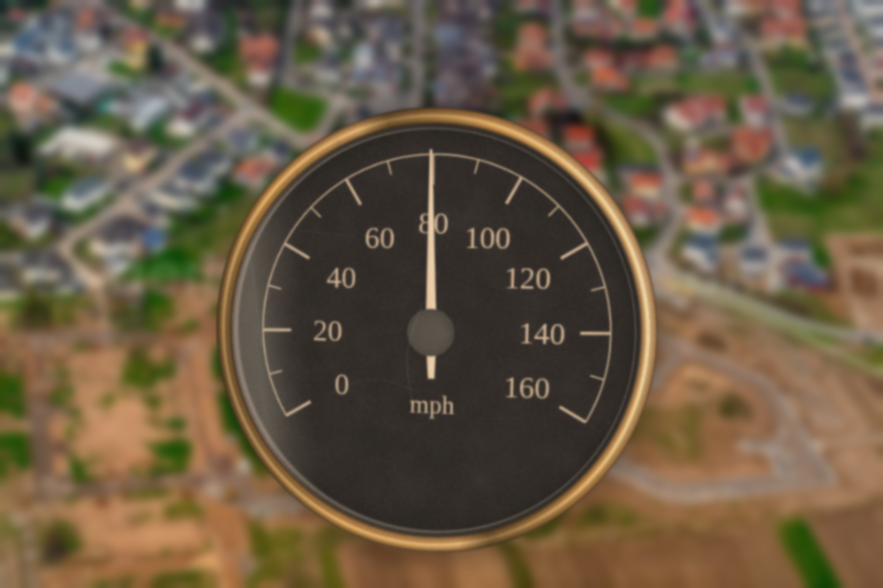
value=80 unit=mph
